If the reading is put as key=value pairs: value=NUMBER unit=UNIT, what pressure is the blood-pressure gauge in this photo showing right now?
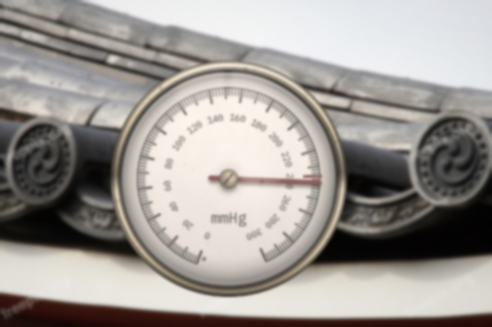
value=240 unit=mmHg
